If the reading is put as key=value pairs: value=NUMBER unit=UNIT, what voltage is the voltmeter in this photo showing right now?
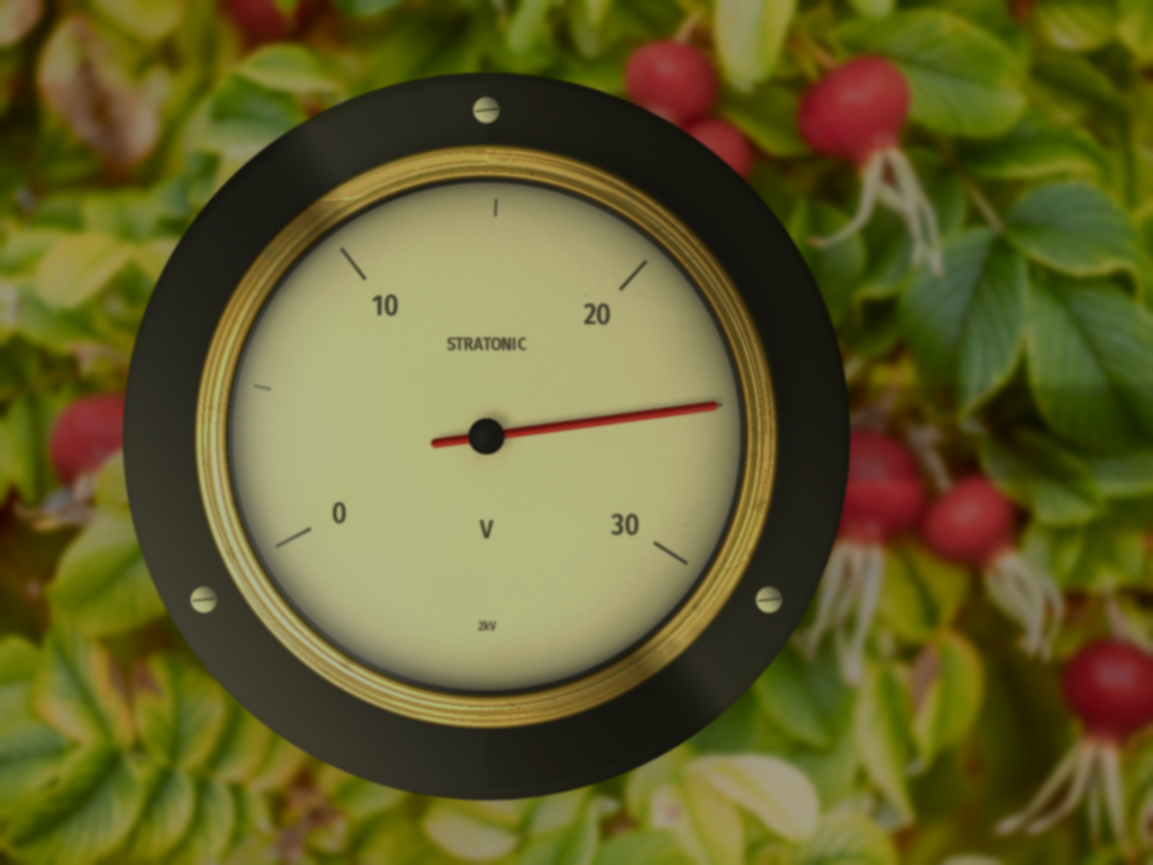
value=25 unit=V
